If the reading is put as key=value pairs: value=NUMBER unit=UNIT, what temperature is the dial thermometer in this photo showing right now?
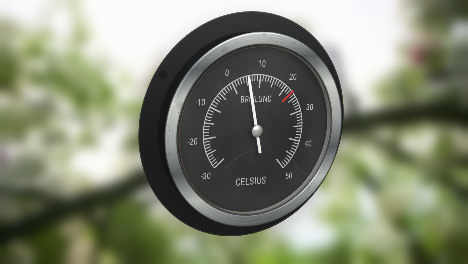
value=5 unit=°C
